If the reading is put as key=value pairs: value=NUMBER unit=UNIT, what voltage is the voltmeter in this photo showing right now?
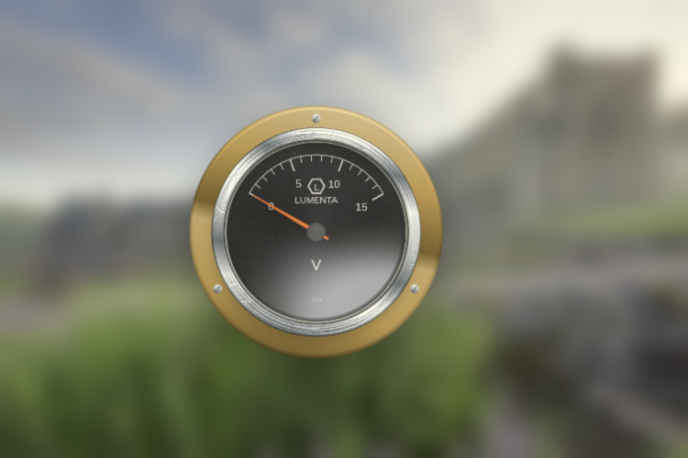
value=0 unit=V
